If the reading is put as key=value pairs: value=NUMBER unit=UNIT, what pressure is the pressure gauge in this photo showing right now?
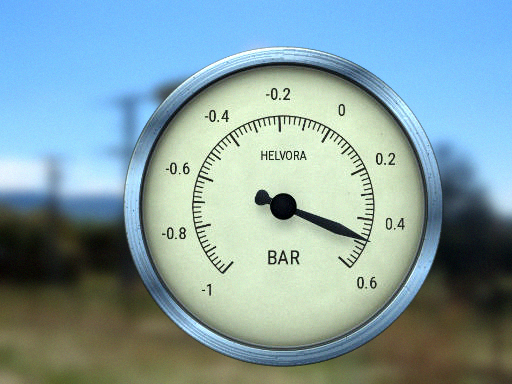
value=0.48 unit=bar
